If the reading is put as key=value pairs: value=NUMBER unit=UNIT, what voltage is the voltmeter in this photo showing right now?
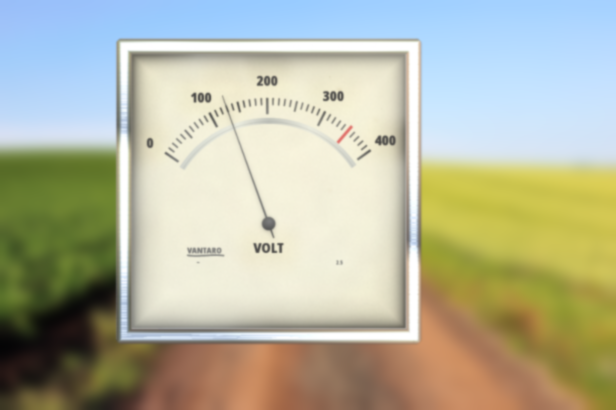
value=130 unit=V
